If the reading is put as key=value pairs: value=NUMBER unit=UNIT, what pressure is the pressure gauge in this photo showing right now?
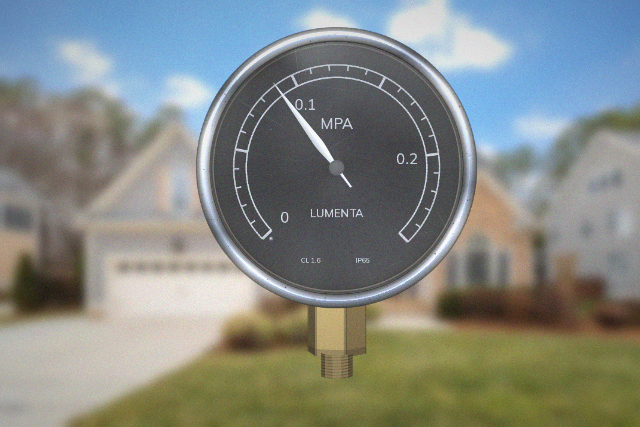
value=0.09 unit=MPa
